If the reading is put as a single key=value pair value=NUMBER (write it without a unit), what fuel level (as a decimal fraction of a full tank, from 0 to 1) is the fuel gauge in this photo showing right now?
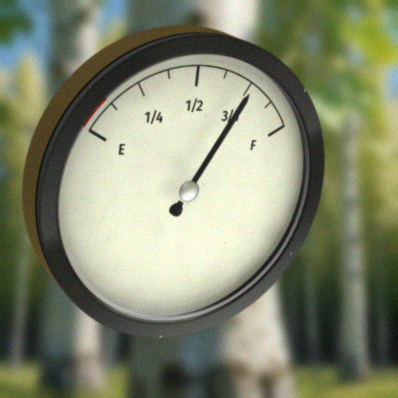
value=0.75
